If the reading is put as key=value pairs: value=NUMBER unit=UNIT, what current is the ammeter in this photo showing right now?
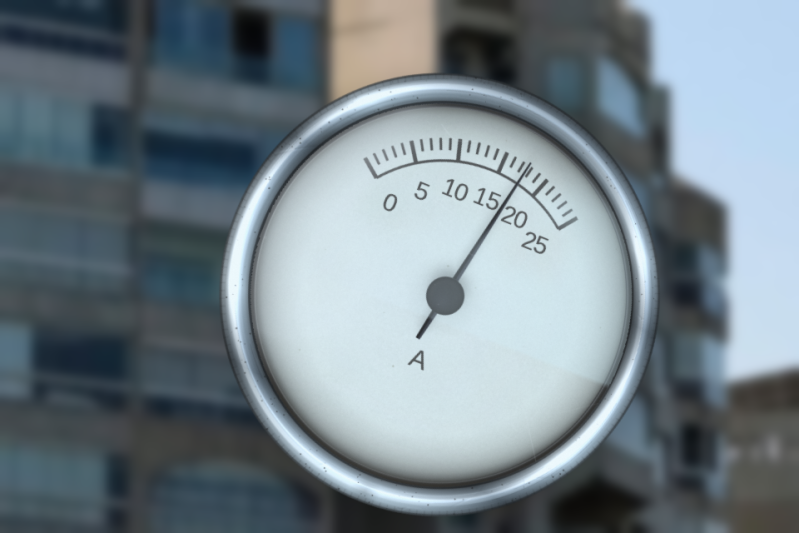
value=17.5 unit=A
